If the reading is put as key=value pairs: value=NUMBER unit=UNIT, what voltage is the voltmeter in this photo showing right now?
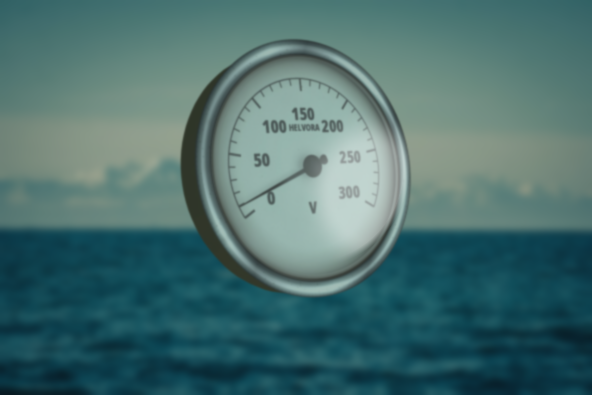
value=10 unit=V
